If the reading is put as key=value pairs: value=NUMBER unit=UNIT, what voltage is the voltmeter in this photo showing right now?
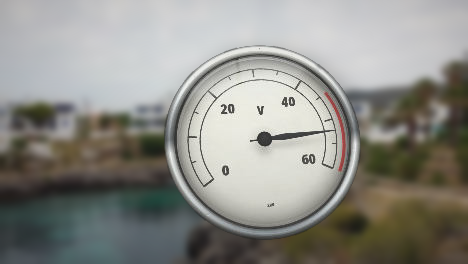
value=52.5 unit=V
